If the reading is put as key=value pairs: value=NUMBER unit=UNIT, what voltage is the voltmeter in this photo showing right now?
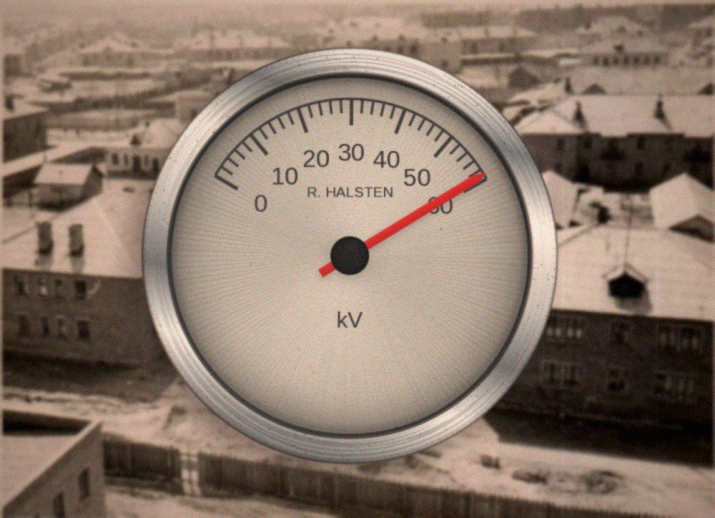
value=59 unit=kV
